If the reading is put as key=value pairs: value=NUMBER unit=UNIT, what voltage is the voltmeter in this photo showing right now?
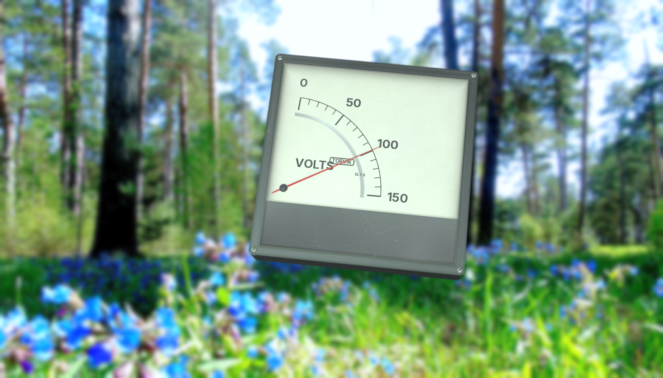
value=100 unit=V
